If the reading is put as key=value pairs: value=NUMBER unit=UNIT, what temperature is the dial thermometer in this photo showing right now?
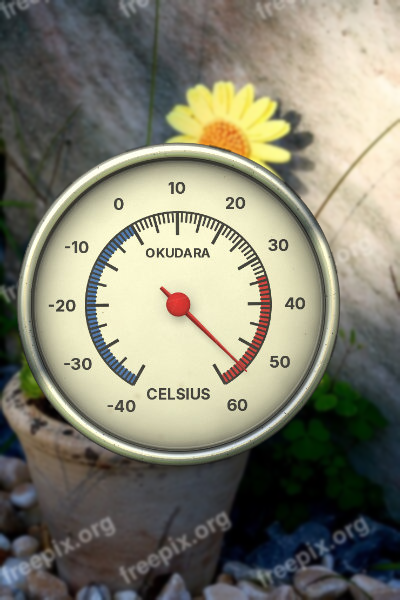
value=55 unit=°C
